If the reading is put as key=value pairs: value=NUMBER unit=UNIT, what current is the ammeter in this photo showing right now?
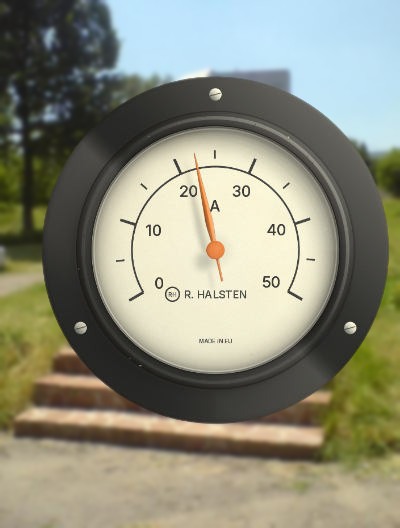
value=22.5 unit=A
